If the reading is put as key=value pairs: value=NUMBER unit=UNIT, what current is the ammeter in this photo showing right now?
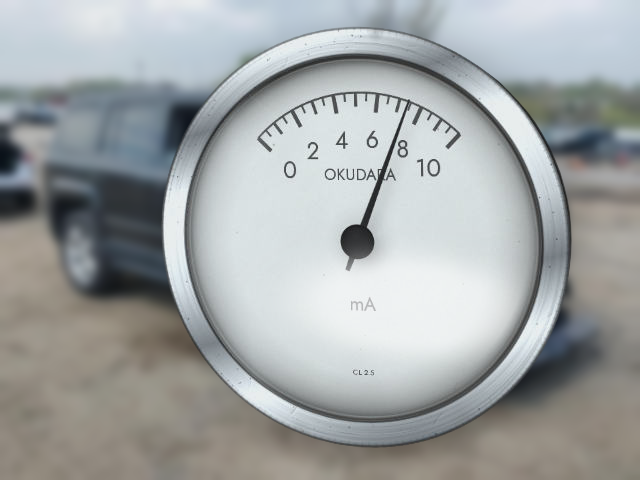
value=7.5 unit=mA
